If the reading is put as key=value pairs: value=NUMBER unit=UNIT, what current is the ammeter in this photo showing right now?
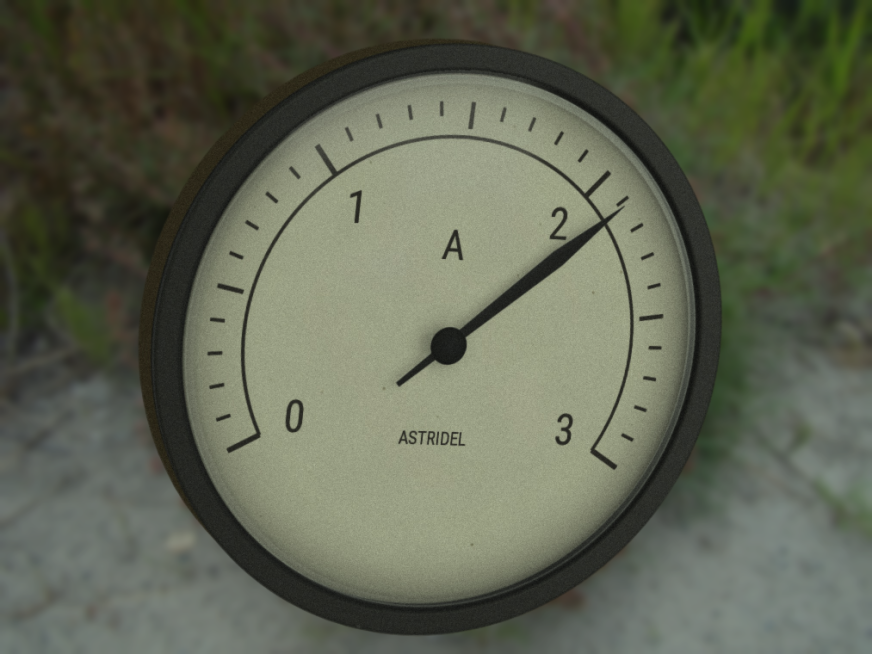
value=2.1 unit=A
